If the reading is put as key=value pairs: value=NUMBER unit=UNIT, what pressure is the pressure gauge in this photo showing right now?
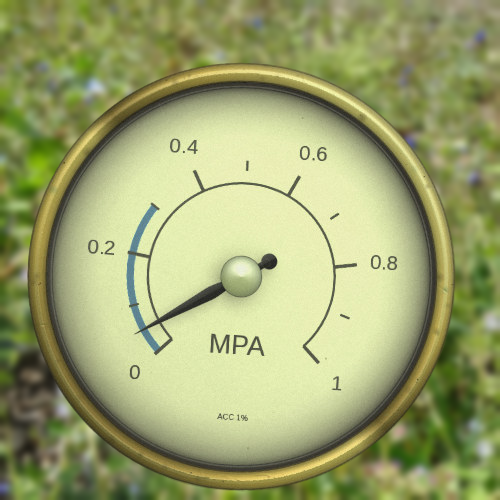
value=0.05 unit=MPa
